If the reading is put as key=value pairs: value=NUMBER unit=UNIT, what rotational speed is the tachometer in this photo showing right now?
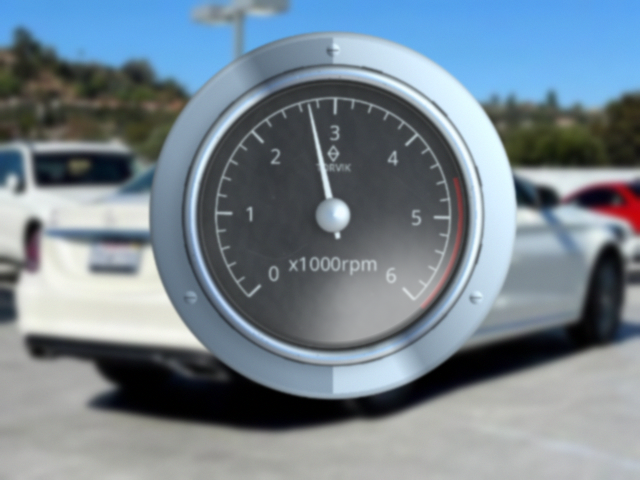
value=2700 unit=rpm
